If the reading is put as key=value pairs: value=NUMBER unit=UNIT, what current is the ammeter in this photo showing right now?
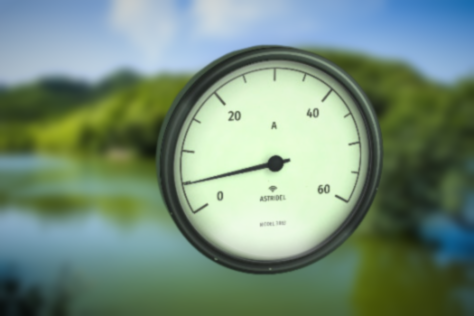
value=5 unit=A
